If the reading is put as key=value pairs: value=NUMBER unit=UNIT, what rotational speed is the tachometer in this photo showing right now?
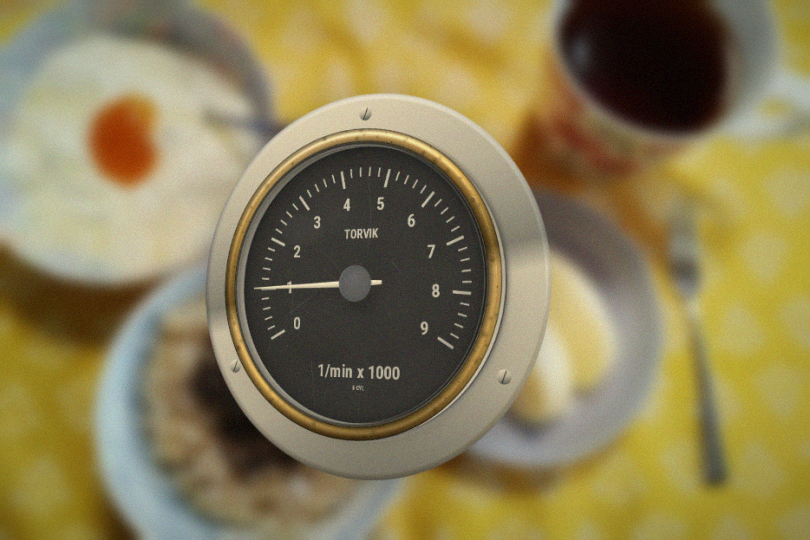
value=1000 unit=rpm
